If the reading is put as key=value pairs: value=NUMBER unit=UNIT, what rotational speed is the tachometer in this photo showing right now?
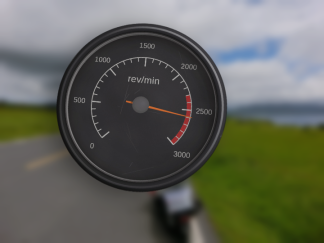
value=2600 unit=rpm
